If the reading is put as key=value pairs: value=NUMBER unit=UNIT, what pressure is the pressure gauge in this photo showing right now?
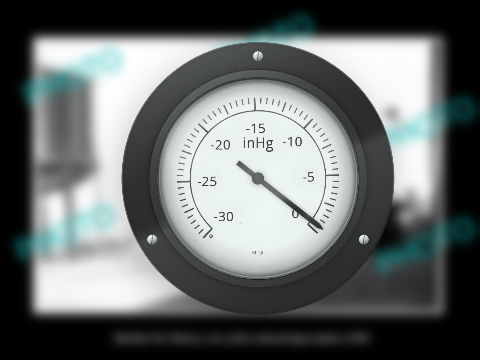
value=-0.5 unit=inHg
